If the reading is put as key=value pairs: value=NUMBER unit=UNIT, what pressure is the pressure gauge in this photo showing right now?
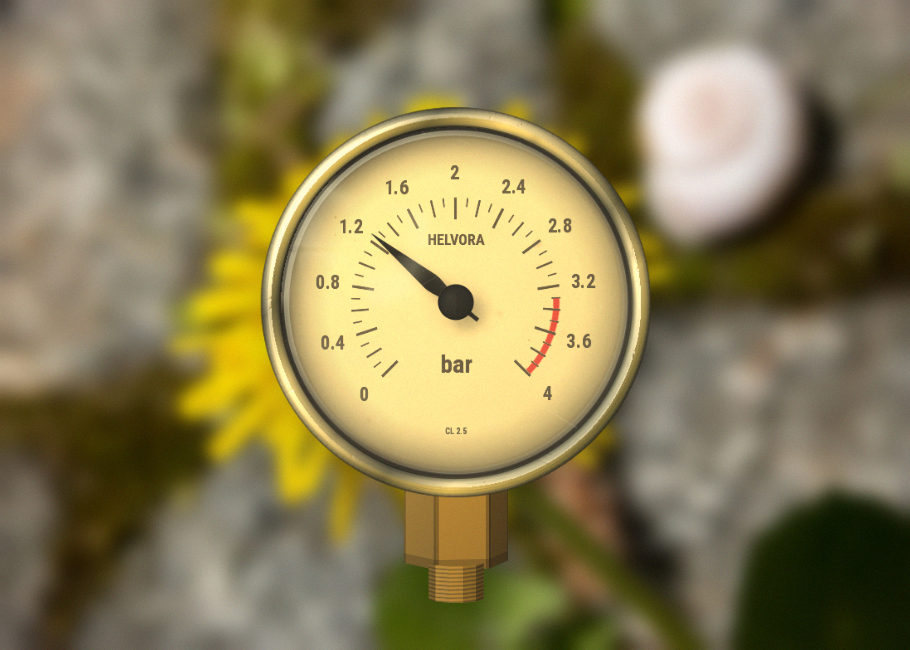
value=1.25 unit=bar
